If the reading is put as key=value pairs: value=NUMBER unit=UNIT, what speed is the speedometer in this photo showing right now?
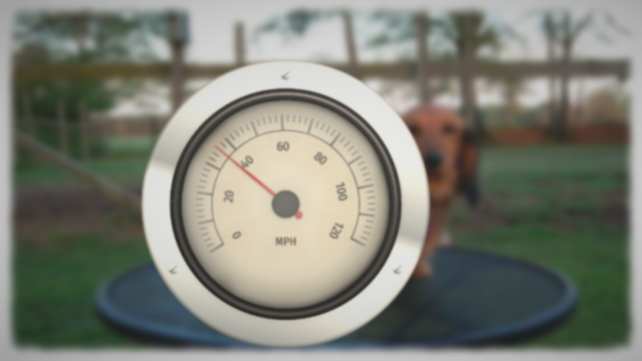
value=36 unit=mph
